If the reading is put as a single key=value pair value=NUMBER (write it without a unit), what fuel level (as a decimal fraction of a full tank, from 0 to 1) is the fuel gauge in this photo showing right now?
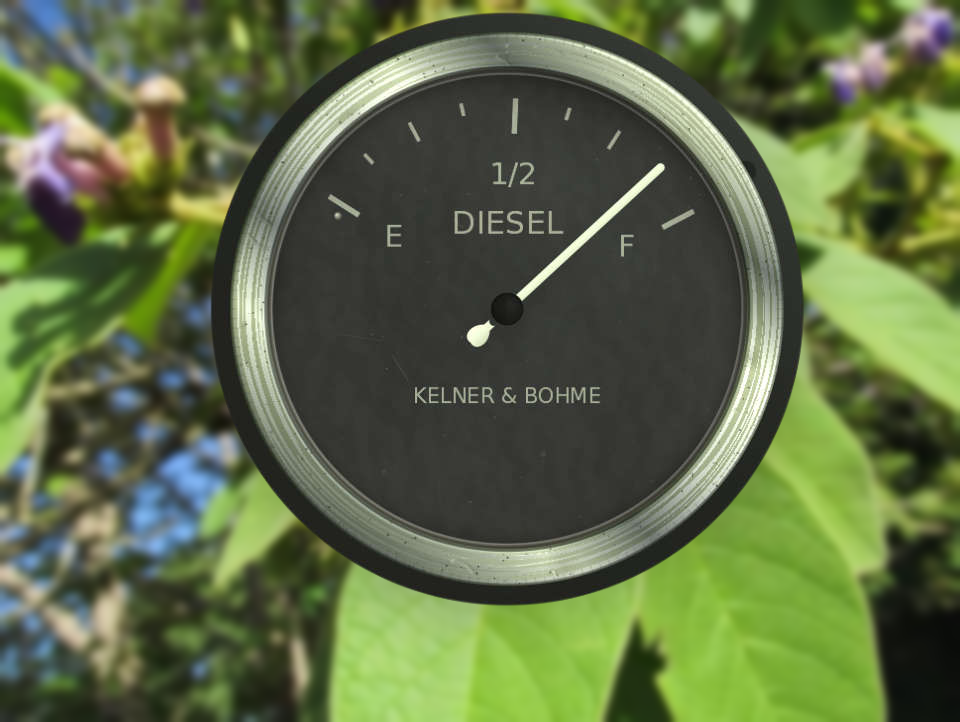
value=0.875
